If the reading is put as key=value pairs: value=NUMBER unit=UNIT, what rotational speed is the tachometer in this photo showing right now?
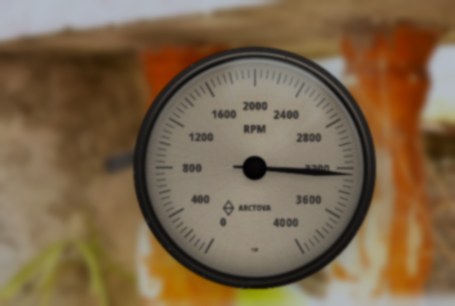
value=3250 unit=rpm
